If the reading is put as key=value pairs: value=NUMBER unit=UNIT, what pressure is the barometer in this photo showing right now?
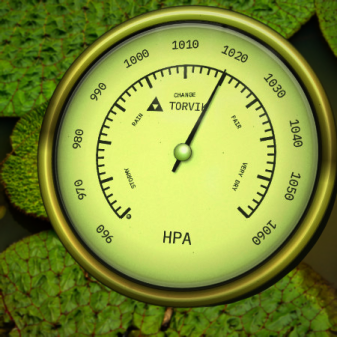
value=1020 unit=hPa
